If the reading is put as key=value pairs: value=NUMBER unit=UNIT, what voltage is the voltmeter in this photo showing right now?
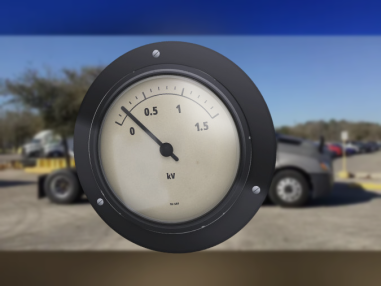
value=0.2 unit=kV
